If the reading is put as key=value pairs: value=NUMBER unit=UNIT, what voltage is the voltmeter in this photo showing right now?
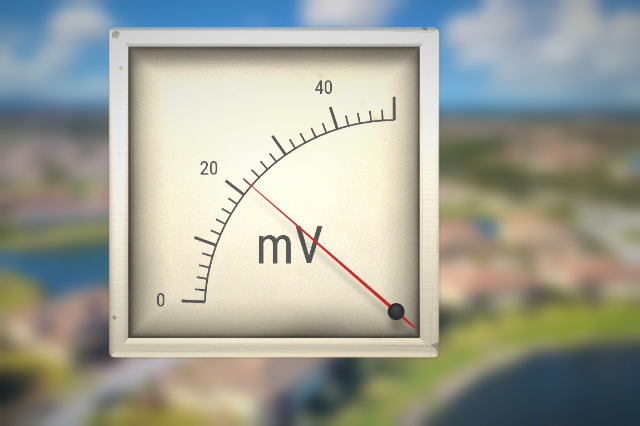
value=22 unit=mV
